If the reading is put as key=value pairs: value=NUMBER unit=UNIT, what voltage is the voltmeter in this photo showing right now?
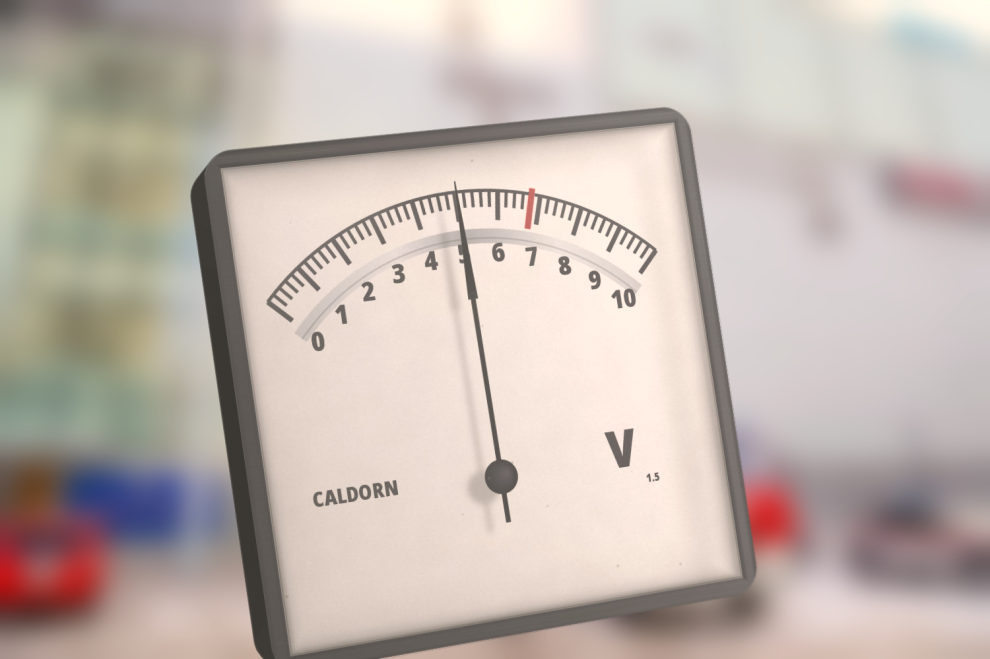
value=5 unit=V
